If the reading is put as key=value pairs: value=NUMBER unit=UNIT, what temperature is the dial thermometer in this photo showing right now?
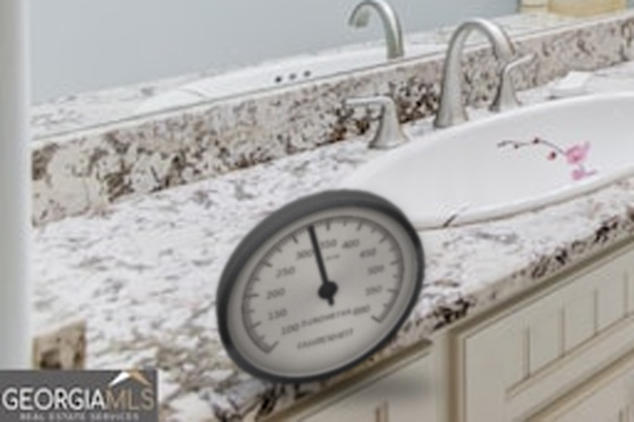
value=325 unit=°F
